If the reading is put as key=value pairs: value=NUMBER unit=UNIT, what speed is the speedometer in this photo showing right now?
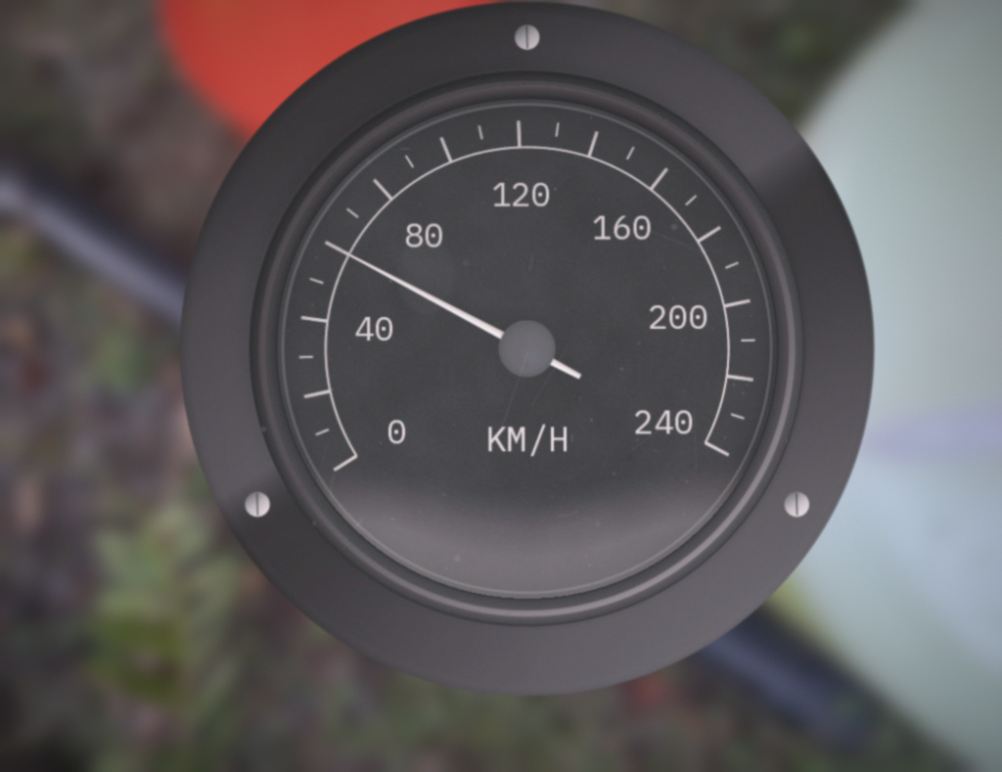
value=60 unit=km/h
